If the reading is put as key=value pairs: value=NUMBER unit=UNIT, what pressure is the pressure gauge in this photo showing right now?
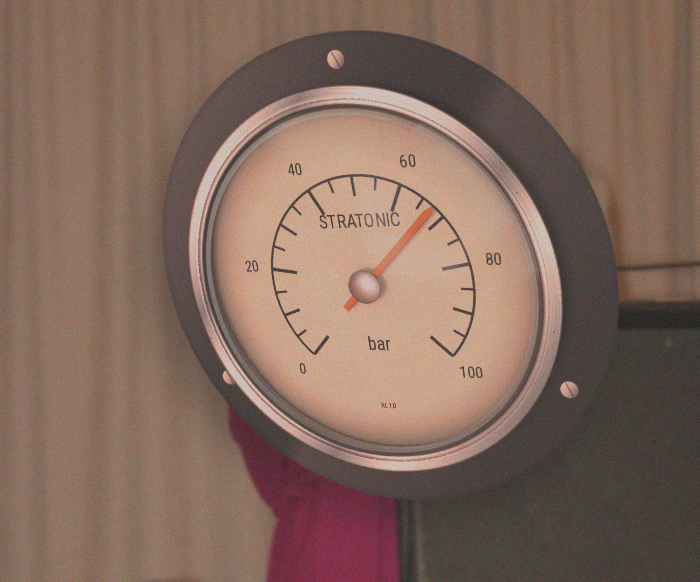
value=67.5 unit=bar
